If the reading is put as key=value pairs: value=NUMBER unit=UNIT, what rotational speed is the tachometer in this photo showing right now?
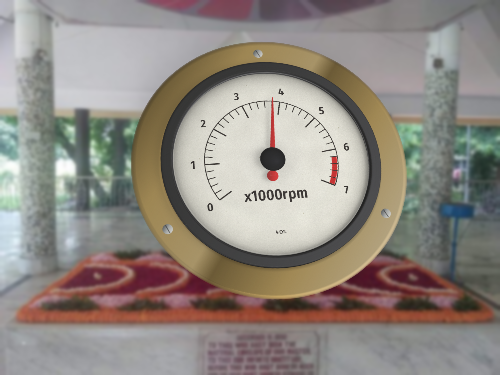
value=3800 unit=rpm
